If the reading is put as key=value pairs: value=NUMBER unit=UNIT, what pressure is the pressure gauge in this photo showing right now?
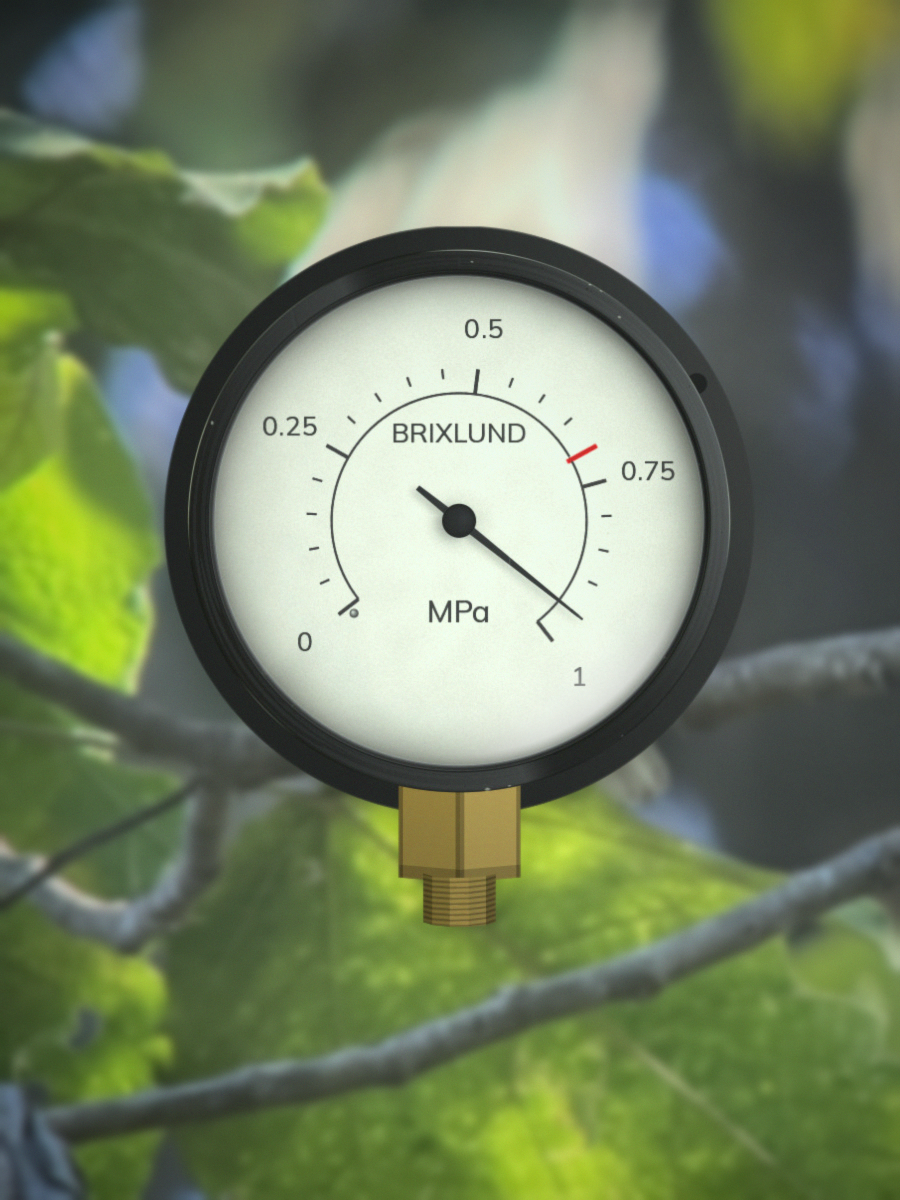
value=0.95 unit=MPa
